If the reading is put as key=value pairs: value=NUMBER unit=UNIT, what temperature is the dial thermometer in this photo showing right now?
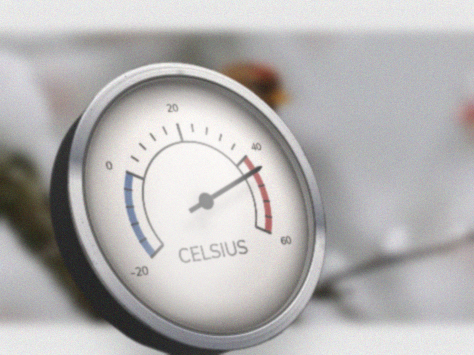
value=44 unit=°C
